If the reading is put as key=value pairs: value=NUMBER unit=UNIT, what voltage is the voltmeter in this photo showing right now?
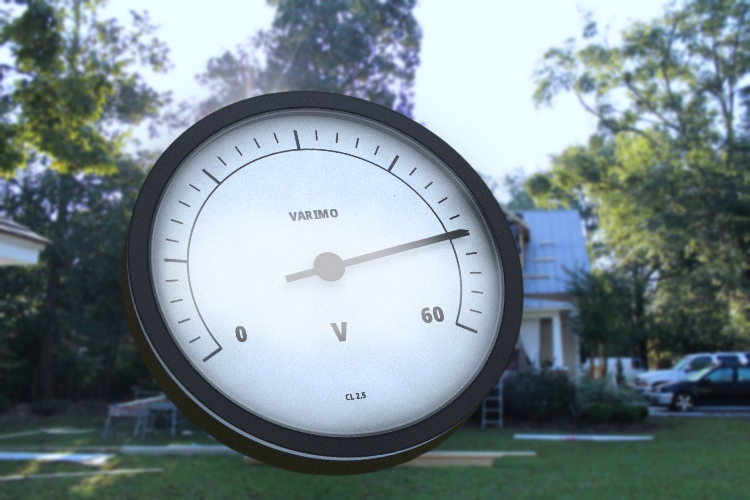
value=50 unit=V
